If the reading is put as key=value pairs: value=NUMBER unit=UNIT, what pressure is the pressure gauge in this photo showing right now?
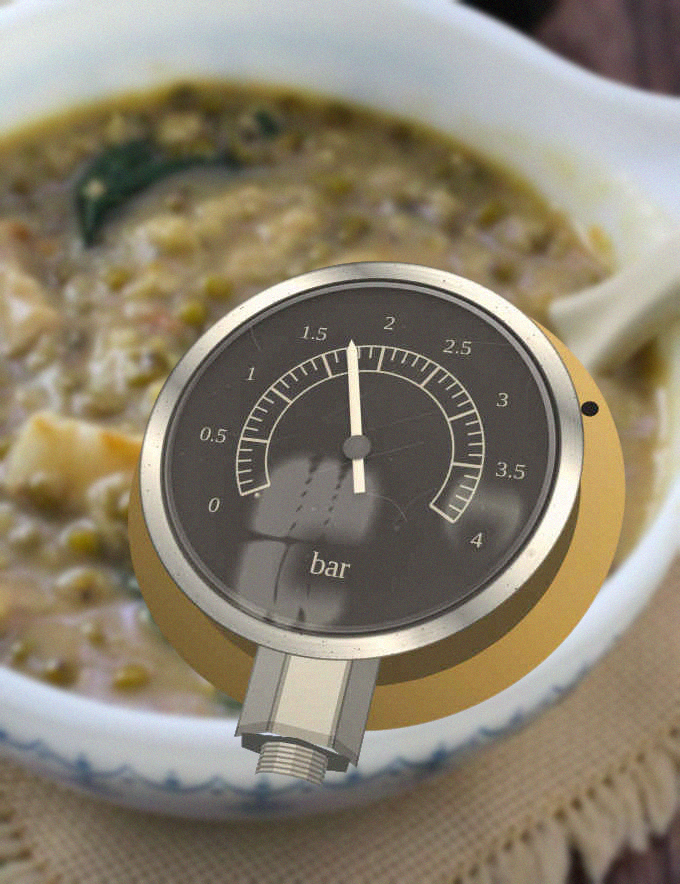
value=1.75 unit=bar
